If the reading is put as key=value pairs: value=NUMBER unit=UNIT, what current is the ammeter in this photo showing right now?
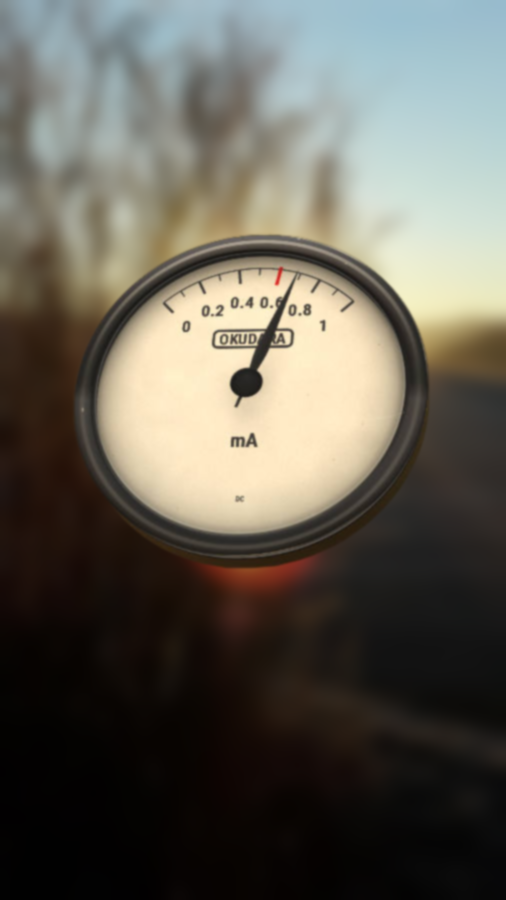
value=0.7 unit=mA
